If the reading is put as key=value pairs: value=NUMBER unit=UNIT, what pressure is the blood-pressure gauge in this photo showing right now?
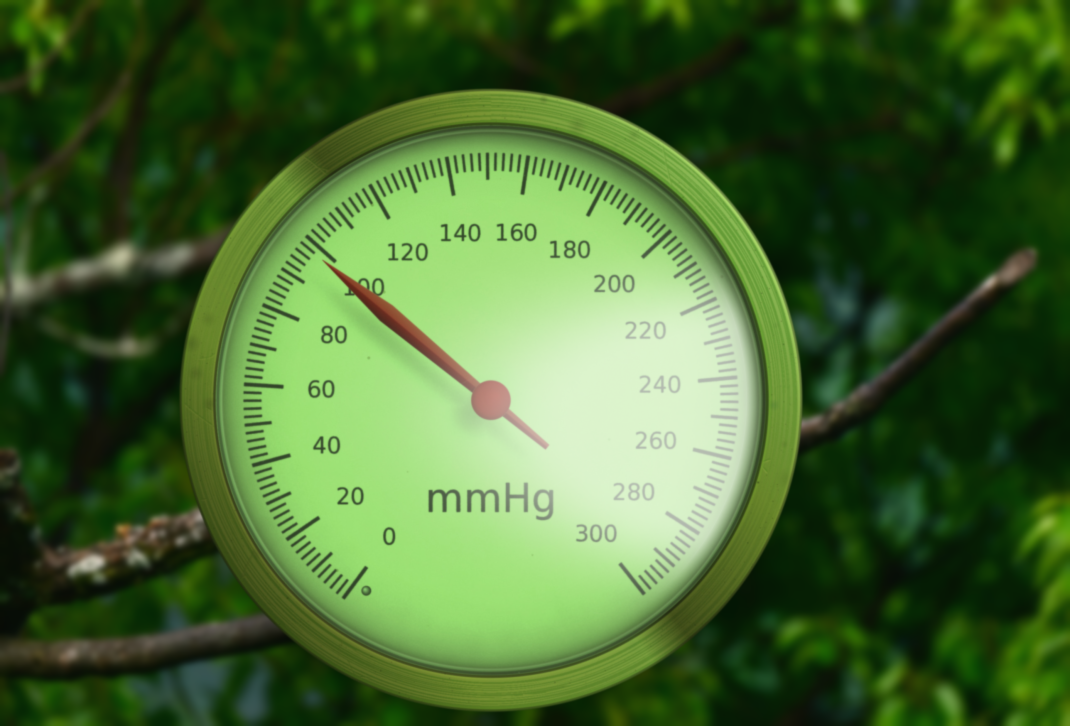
value=98 unit=mmHg
